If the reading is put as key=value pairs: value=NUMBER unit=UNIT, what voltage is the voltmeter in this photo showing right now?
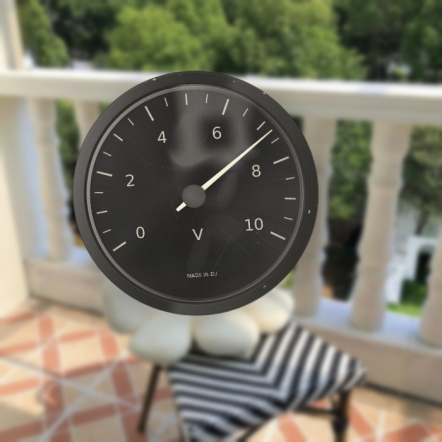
value=7.25 unit=V
